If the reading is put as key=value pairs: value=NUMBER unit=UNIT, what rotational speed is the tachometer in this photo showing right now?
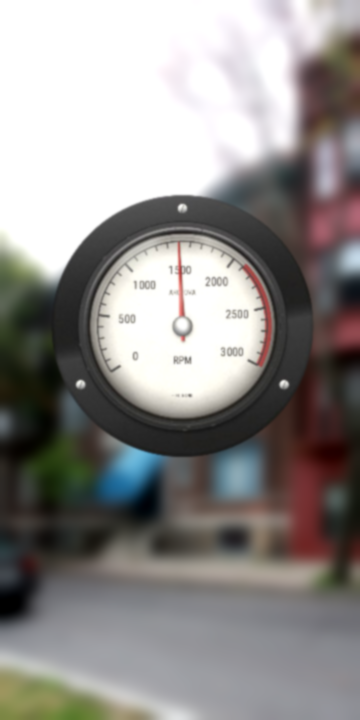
value=1500 unit=rpm
